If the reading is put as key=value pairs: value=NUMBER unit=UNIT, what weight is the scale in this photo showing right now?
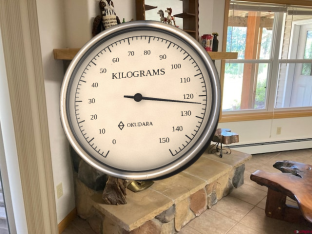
value=124 unit=kg
